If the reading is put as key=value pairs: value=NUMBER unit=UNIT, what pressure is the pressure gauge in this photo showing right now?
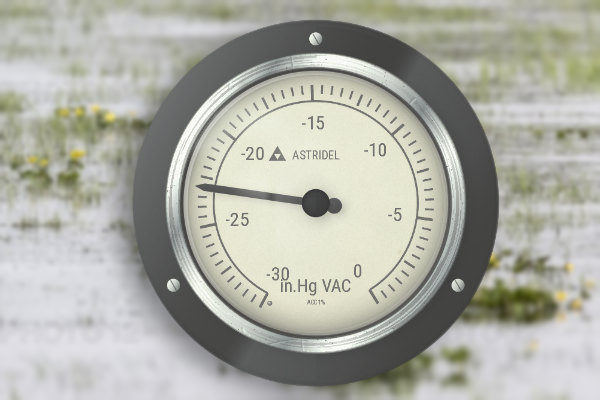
value=-23 unit=inHg
